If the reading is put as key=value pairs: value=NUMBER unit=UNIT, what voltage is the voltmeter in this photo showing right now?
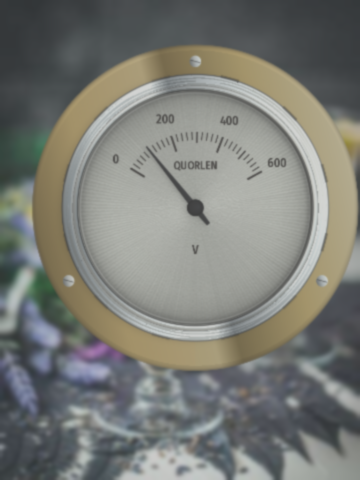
value=100 unit=V
